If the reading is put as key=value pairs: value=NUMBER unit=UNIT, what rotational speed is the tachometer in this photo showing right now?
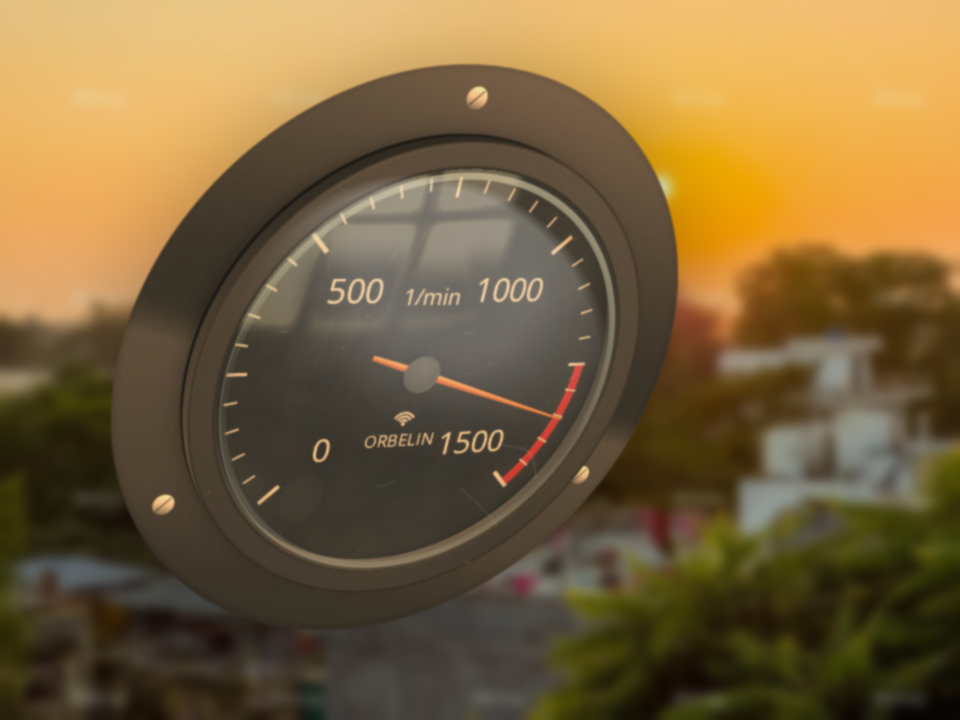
value=1350 unit=rpm
